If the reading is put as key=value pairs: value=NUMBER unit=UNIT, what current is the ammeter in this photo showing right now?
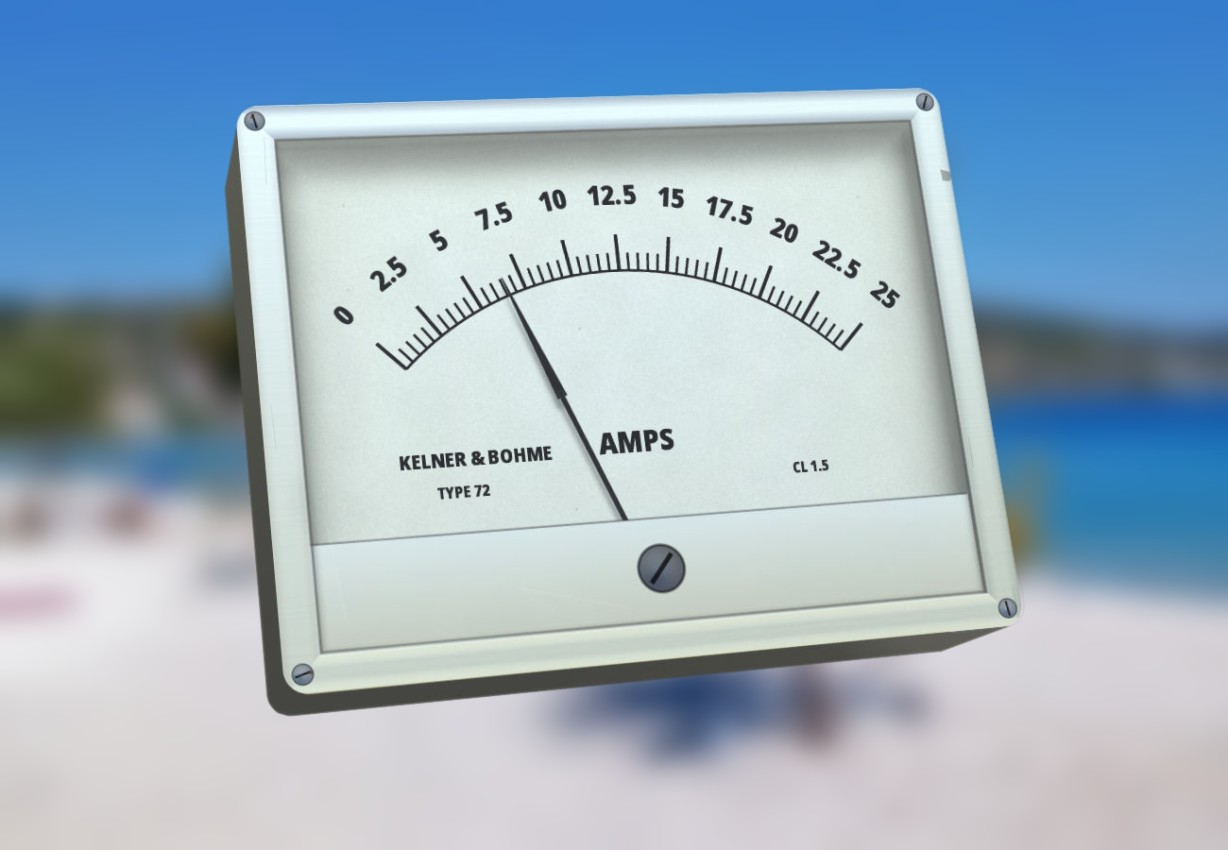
value=6.5 unit=A
